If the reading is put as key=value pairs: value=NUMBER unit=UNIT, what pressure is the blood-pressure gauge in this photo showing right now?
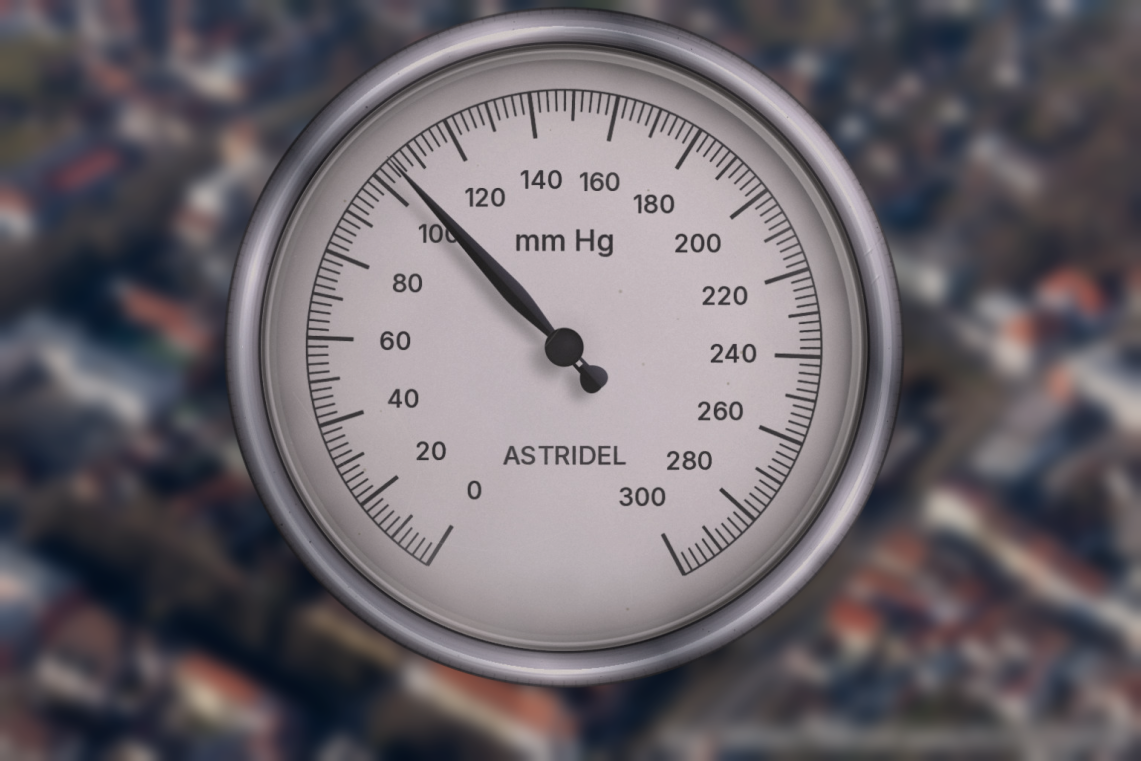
value=105 unit=mmHg
